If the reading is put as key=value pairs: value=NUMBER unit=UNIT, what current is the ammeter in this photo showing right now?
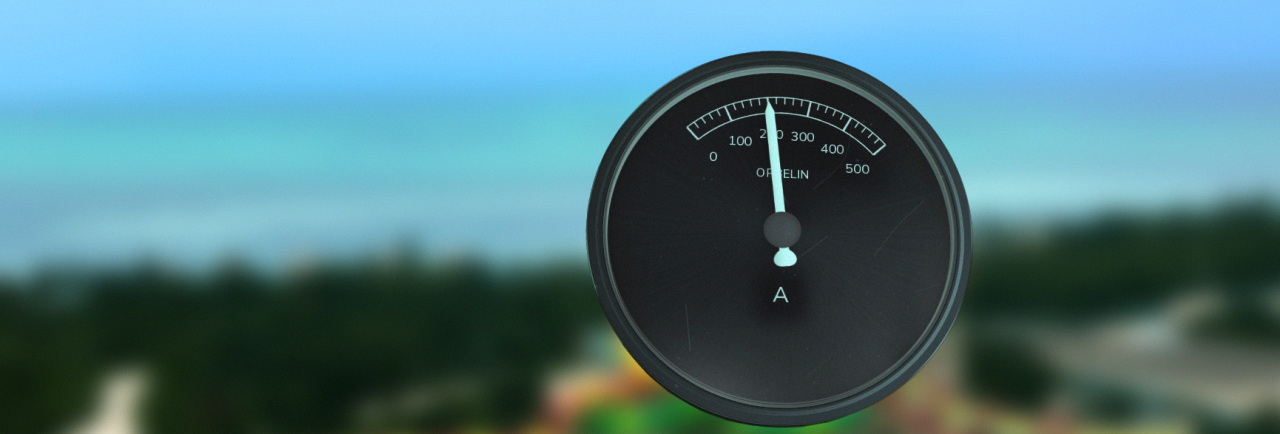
value=200 unit=A
